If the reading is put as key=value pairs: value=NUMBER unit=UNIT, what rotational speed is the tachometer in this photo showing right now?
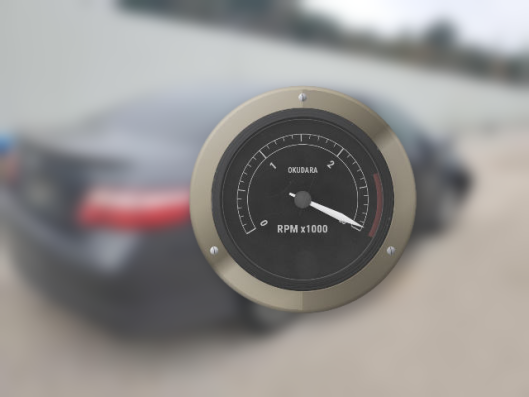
value=2950 unit=rpm
